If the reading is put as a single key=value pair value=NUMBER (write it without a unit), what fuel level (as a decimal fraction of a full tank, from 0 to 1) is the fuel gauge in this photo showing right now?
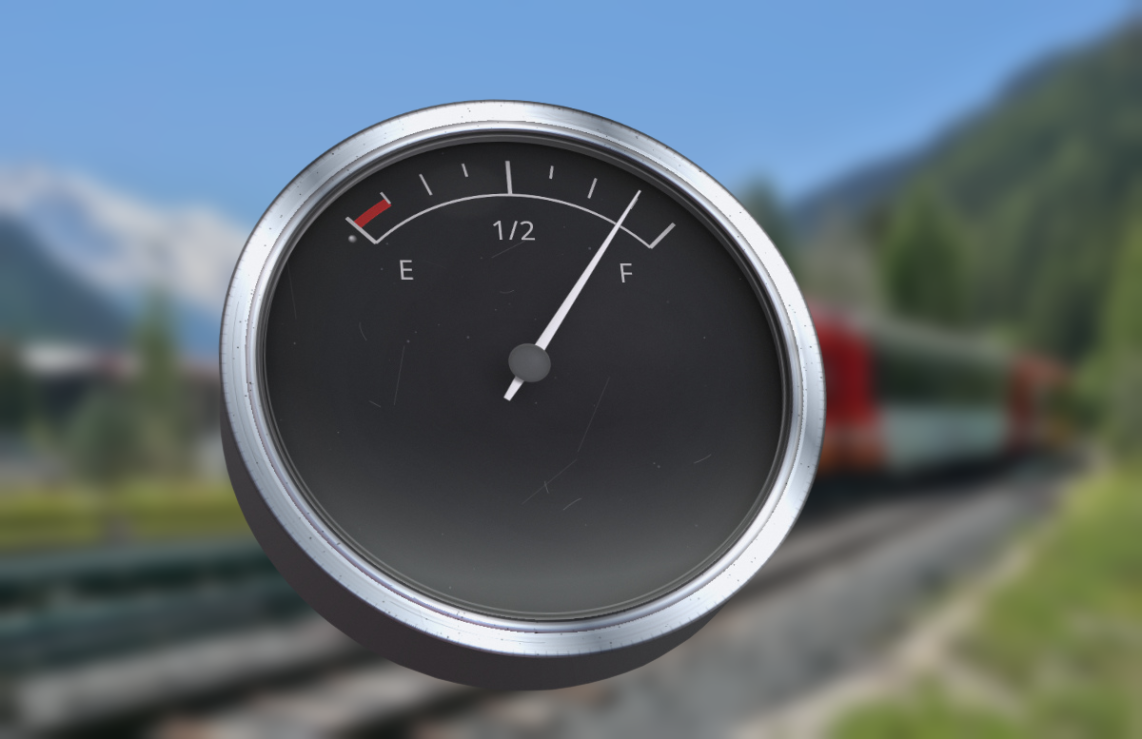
value=0.875
